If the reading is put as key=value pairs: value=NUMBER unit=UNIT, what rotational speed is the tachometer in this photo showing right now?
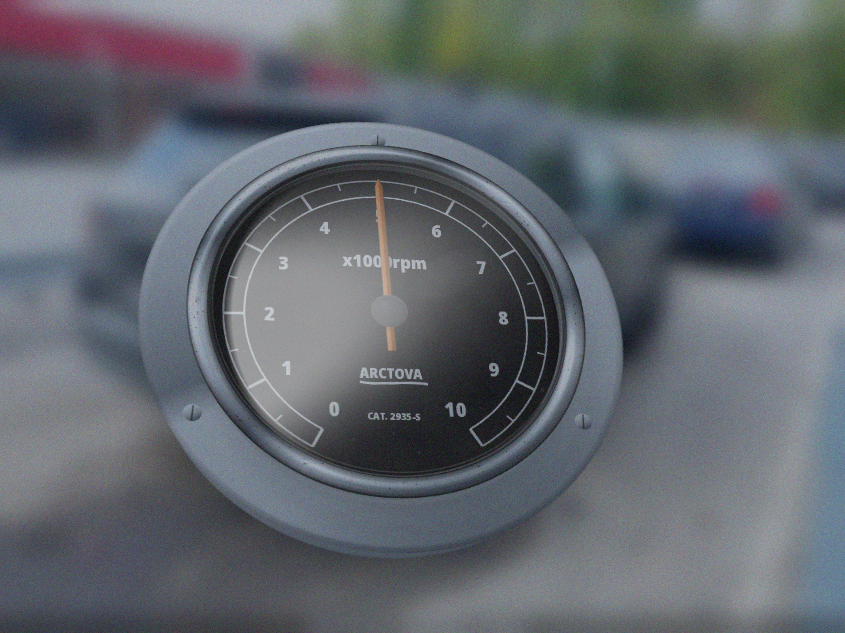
value=5000 unit=rpm
